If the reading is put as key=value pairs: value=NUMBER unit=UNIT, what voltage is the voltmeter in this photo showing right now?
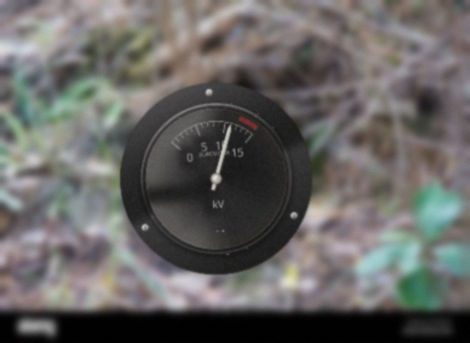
value=11 unit=kV
